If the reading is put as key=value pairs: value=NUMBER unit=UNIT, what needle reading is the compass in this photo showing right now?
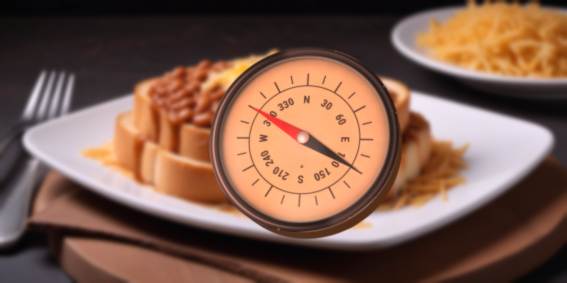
value=300 unit=°
